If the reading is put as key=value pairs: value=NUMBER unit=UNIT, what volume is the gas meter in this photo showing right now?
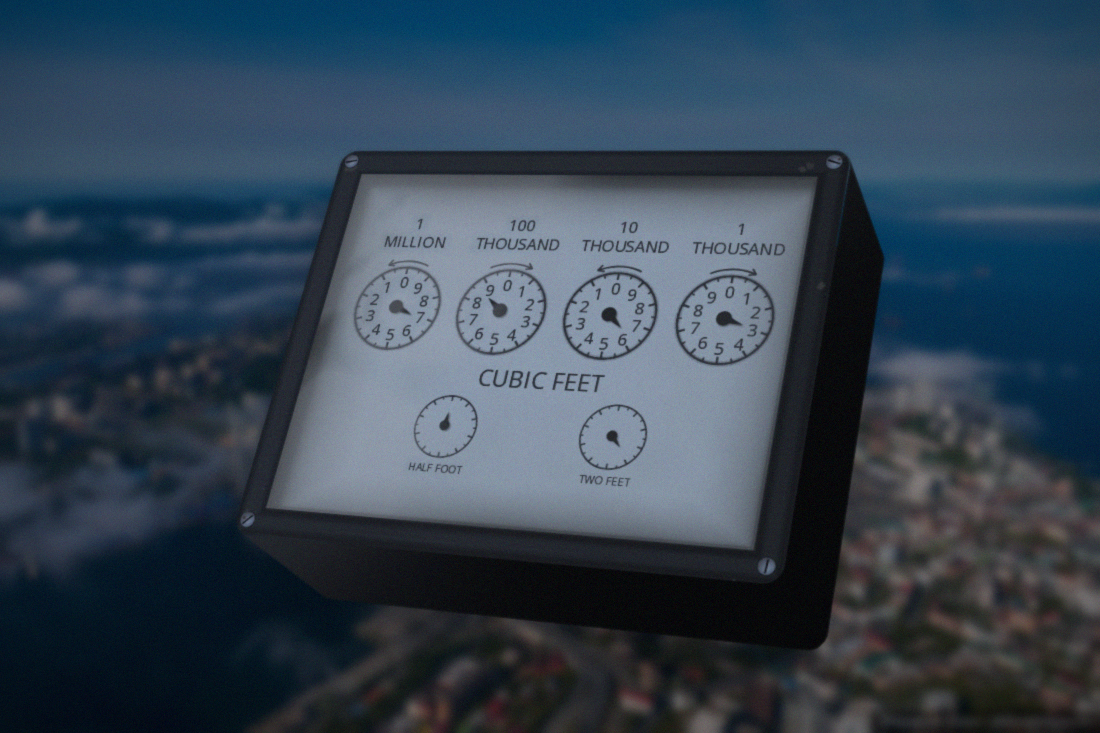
value=686300 unit=ft³
